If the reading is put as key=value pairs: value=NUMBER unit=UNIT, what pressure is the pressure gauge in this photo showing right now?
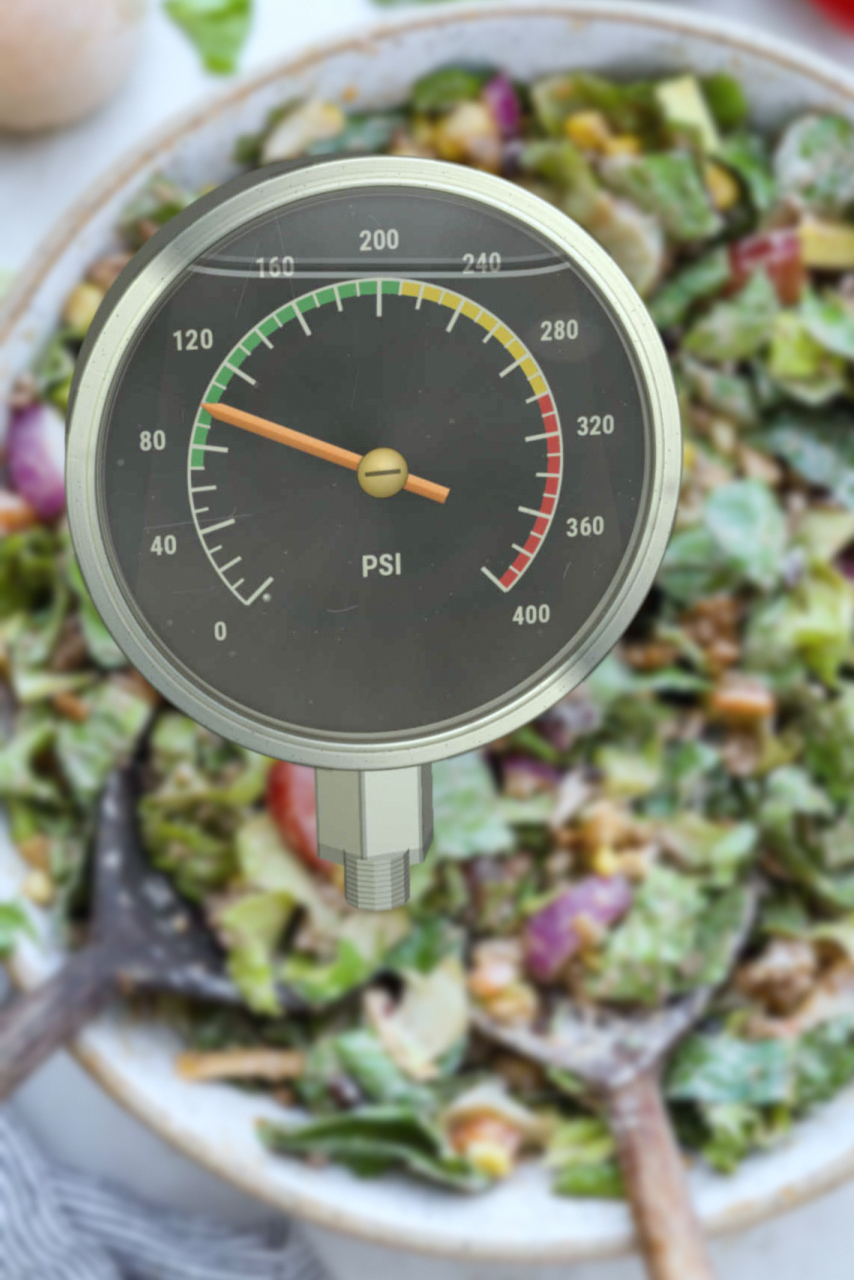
value=100 unit=psi
